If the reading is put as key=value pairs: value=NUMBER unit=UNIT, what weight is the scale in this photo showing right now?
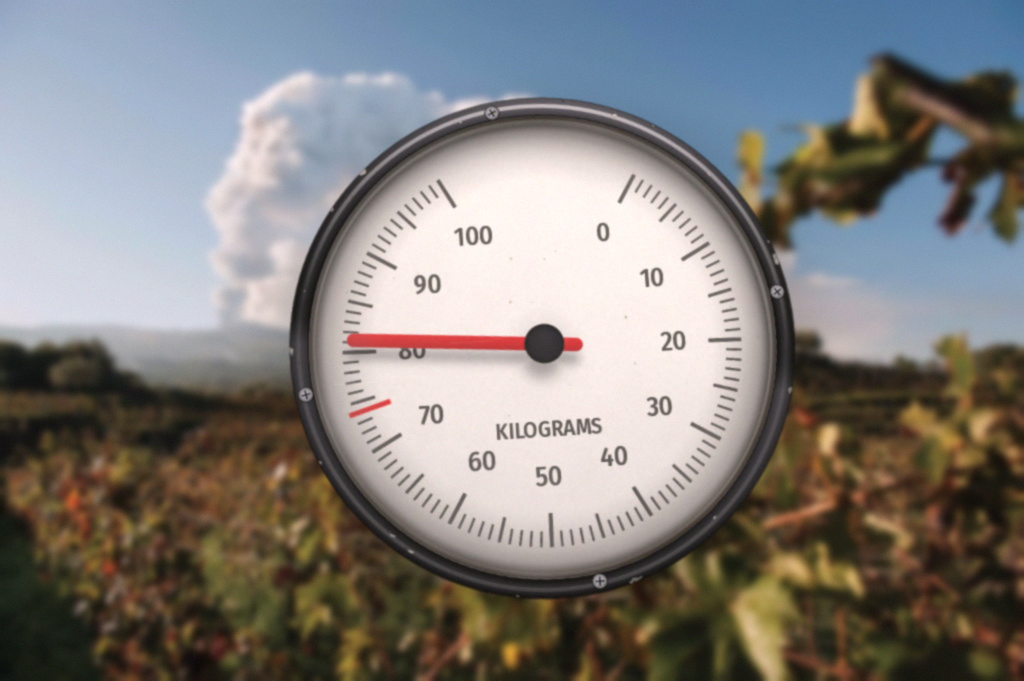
value=81 unit=kg
